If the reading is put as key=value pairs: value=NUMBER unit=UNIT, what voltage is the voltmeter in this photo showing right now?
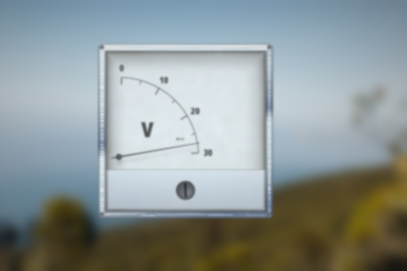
value=27.5 unit=V
